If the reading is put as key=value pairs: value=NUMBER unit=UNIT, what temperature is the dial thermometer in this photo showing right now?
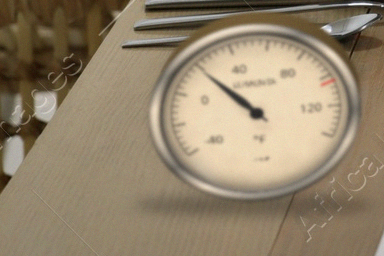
value=20 unit=°F
